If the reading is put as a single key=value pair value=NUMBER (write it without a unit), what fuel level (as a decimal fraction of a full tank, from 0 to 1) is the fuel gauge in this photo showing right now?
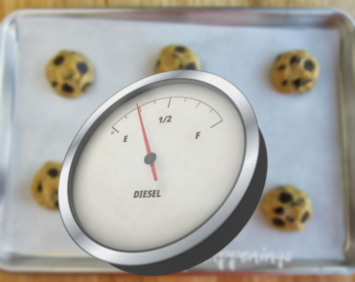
value=0.25
